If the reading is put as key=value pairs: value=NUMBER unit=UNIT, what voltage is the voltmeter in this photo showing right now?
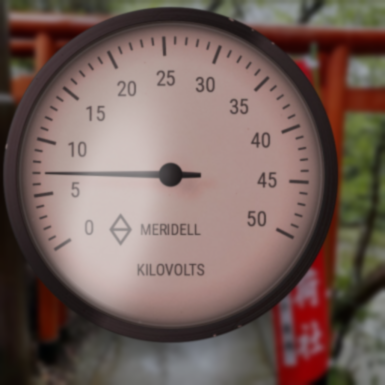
value=7 unit=kV
